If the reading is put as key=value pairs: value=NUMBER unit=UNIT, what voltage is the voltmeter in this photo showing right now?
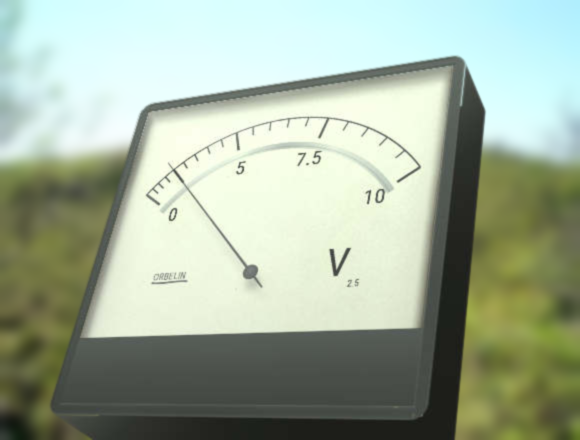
value=2.5 unit=V
